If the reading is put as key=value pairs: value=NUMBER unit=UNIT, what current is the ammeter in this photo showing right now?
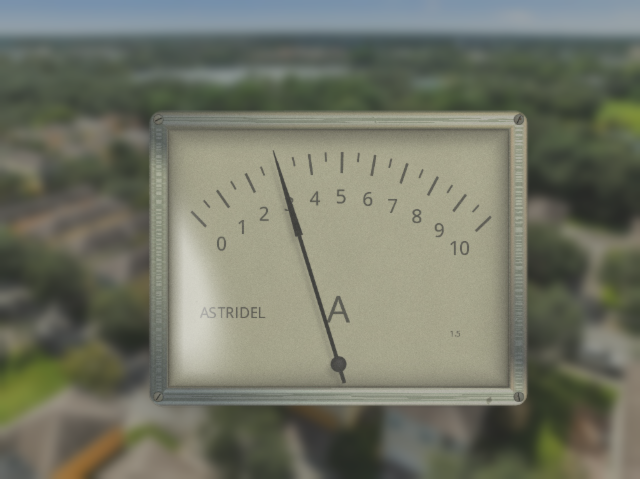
value=3 unit=A
